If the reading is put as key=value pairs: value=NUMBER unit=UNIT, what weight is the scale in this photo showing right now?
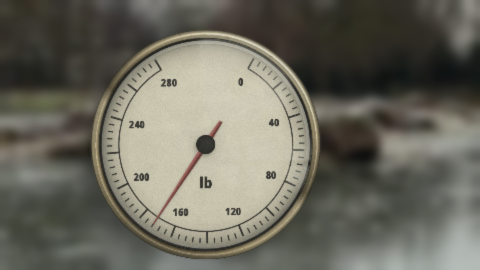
value=172 unit=lb
